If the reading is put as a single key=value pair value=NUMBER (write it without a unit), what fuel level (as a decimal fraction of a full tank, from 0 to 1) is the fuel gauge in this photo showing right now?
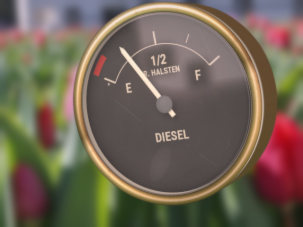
value=0.25
